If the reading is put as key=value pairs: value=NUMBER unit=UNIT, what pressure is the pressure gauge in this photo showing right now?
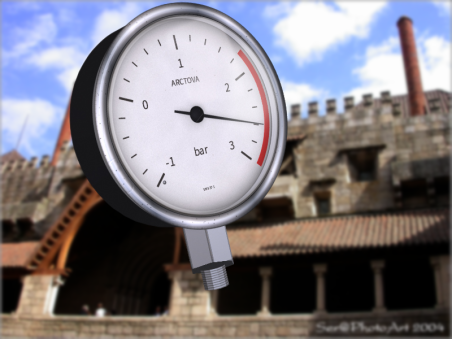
value=2.6 unit=bar
